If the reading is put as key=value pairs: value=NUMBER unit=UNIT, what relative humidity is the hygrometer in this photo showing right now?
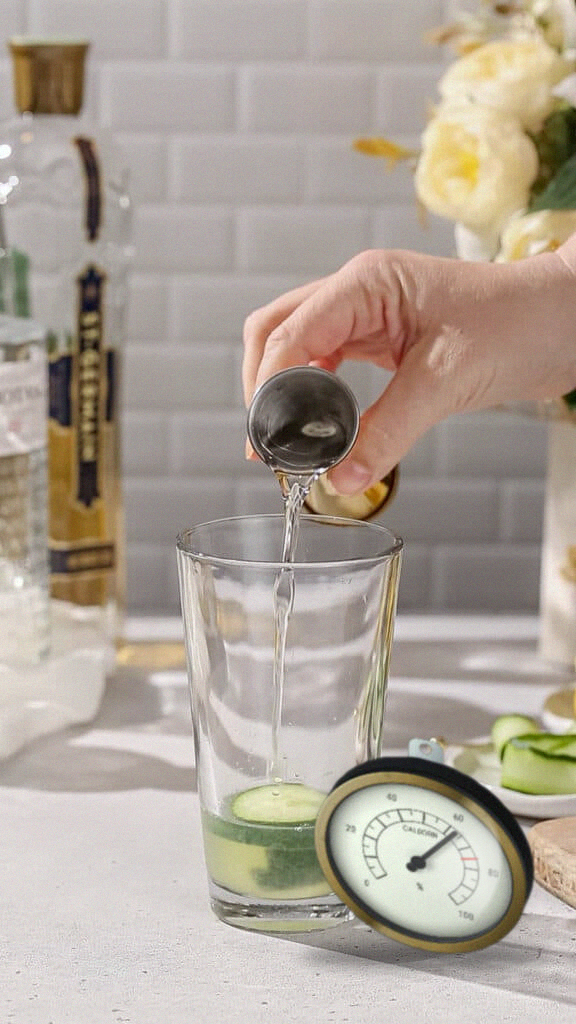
value=62.5 unit=%
